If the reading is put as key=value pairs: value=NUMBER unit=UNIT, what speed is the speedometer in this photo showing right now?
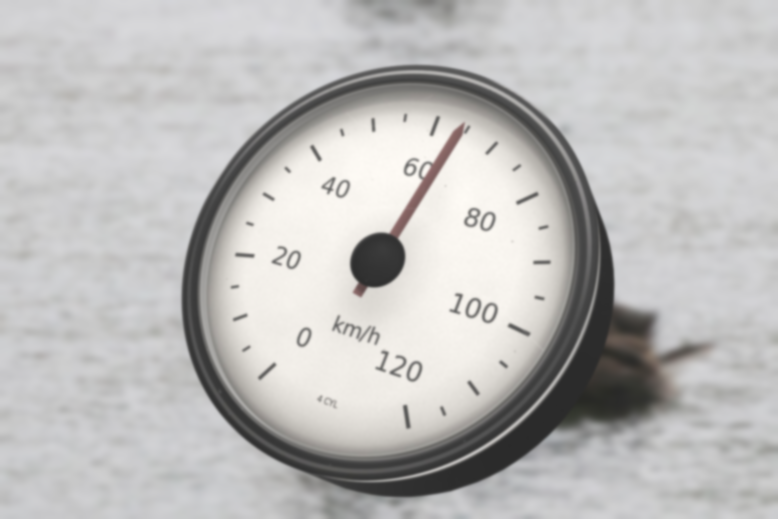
value=65 unit=km/h
